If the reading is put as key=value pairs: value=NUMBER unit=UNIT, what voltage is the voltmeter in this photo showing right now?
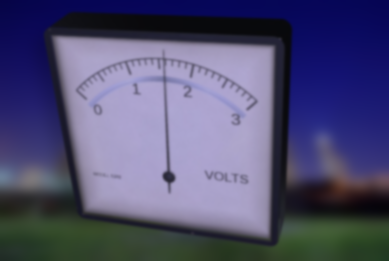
value=1.6 unit=V
